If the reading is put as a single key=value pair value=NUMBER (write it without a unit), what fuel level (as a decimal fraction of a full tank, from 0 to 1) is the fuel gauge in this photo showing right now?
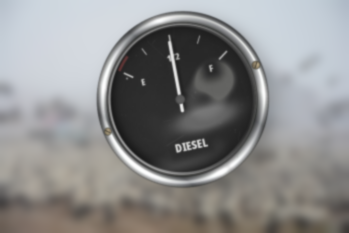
value=0.5
